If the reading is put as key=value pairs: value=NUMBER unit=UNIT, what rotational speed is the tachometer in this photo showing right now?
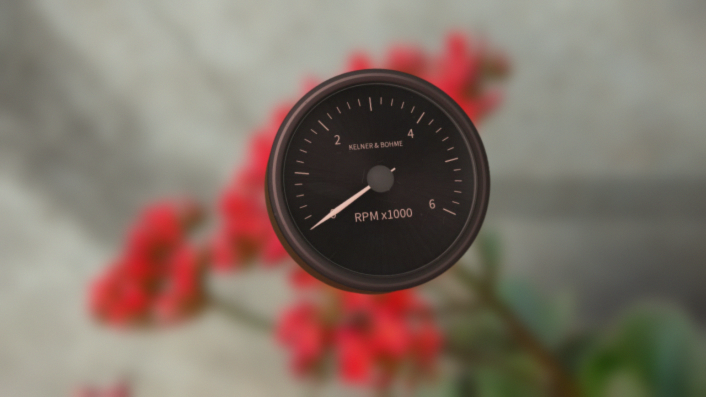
value=0 unit=rpm
